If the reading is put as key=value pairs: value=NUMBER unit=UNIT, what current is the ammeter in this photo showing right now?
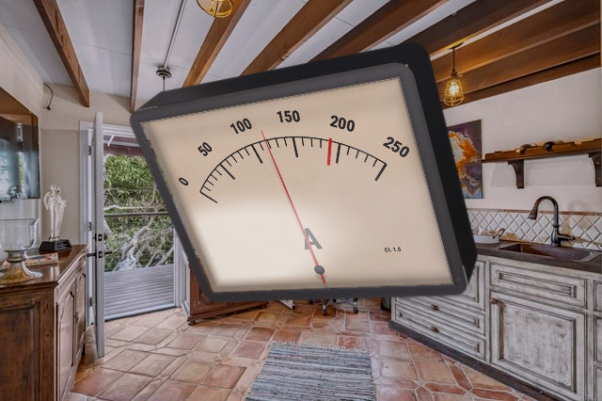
value=120 unit=A
